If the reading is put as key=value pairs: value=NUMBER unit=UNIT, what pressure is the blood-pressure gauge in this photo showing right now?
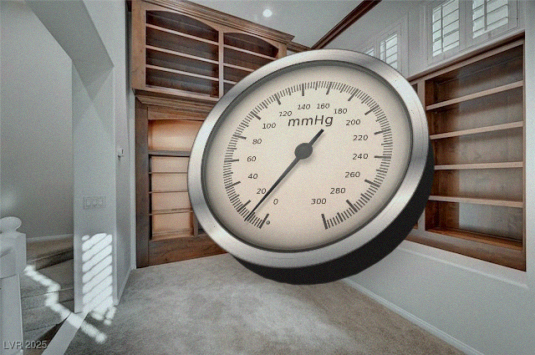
value=10 unit=mmHg
